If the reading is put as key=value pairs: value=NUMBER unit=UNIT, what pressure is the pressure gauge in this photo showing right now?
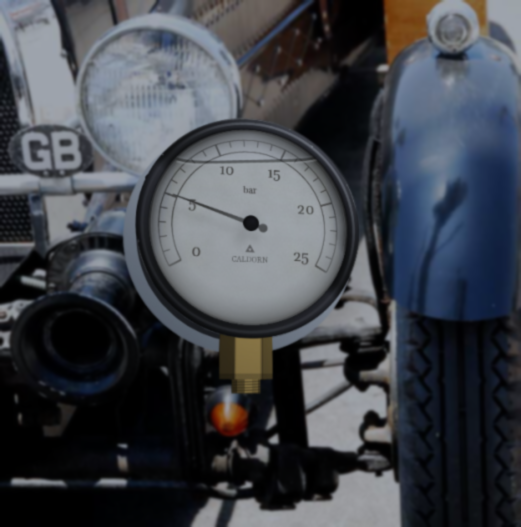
value=5 unit=bar
